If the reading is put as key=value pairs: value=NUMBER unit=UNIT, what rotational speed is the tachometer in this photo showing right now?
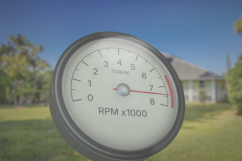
value=7500 unit=rpm
